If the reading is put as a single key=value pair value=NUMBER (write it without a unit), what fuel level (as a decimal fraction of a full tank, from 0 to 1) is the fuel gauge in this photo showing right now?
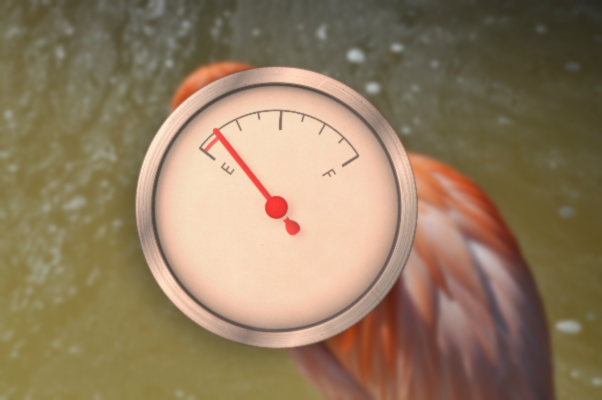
value=0.125
